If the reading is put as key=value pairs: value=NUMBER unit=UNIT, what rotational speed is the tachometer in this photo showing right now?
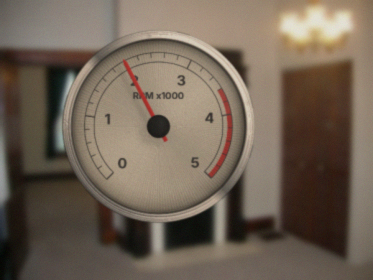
value=2000 unit=rpm
